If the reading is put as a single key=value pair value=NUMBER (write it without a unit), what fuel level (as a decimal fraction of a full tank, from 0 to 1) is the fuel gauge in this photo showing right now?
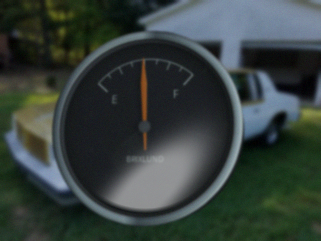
value=0.5
